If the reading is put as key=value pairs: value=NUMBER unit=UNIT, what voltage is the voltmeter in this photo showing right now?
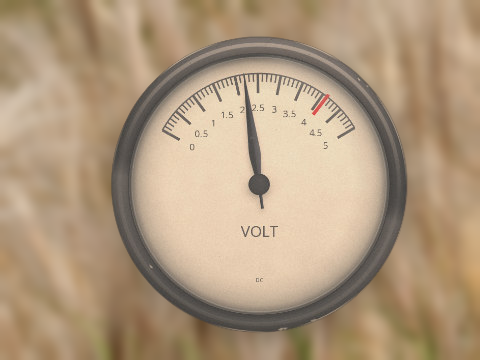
value=2.2 unit=V
